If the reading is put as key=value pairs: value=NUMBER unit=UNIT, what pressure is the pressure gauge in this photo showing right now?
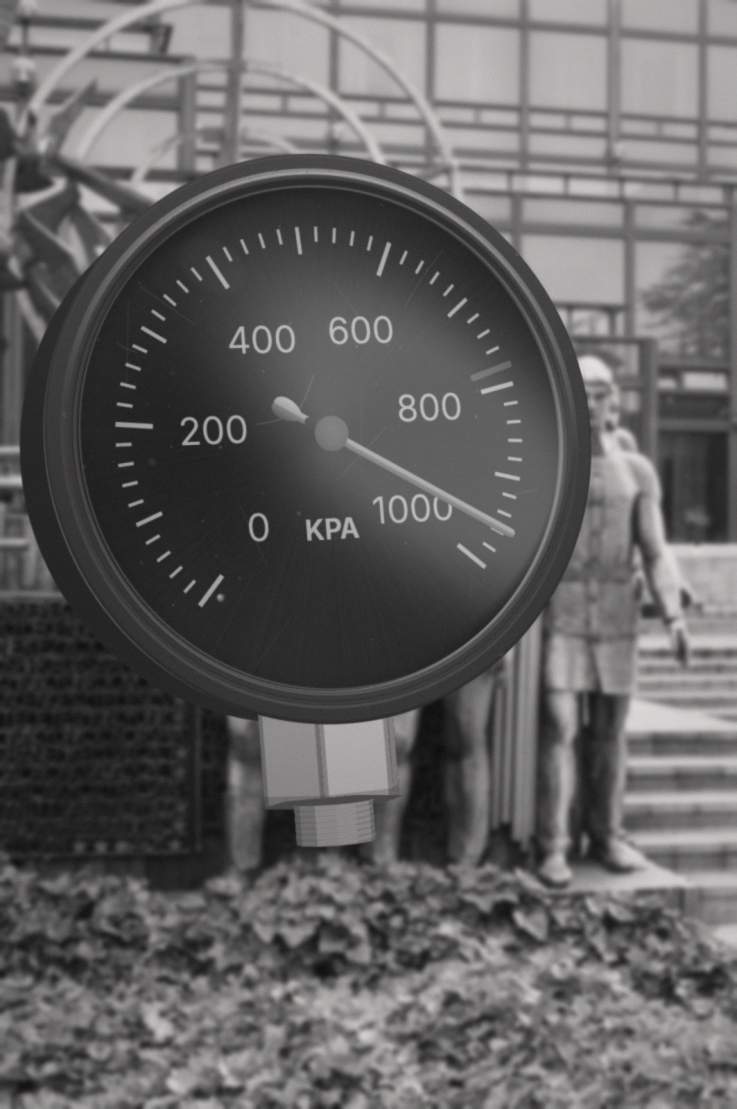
value=960 unit=kPa
